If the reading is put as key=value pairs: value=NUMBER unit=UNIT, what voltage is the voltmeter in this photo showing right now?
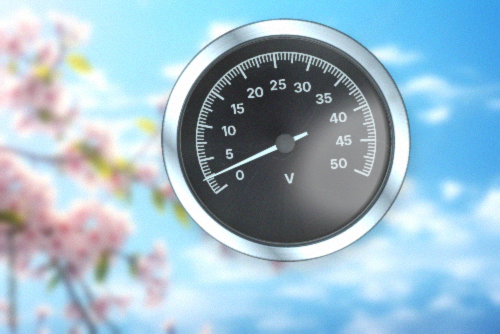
value=2.5 unit=V
